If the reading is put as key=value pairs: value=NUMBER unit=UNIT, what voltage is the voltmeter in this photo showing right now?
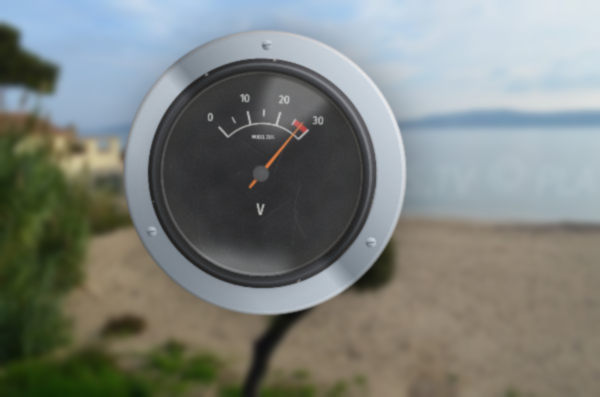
value=27.5 unit=V
